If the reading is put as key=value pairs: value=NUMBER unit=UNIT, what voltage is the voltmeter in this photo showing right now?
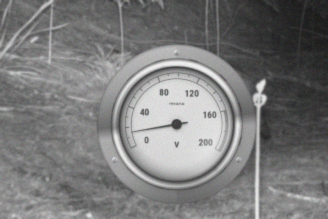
value=15 unit=V
